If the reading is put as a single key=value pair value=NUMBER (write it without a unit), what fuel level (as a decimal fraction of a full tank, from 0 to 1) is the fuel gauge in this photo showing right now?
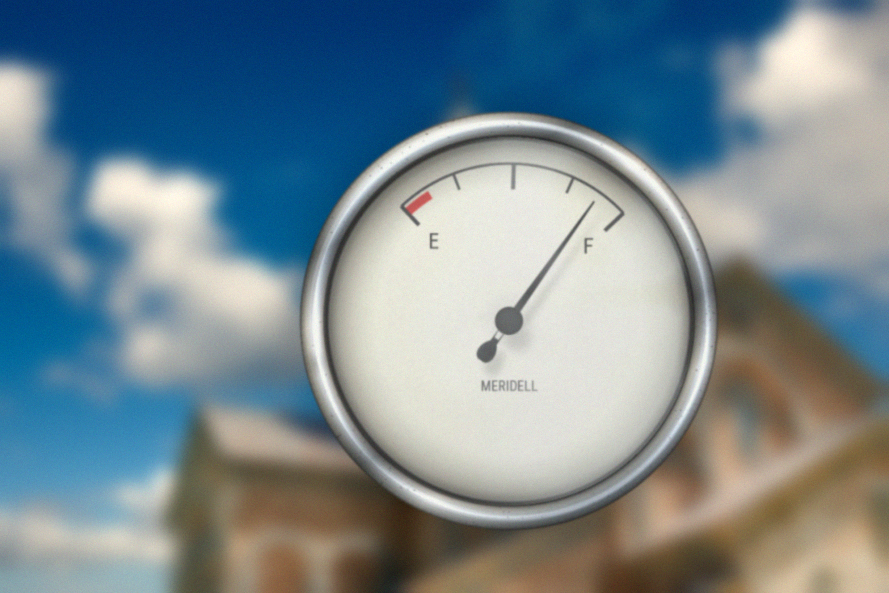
value=0.875
